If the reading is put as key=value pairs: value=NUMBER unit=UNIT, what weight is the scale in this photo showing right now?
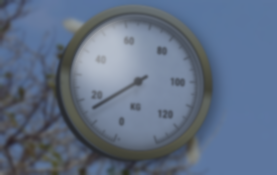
value=15 unit=kg
